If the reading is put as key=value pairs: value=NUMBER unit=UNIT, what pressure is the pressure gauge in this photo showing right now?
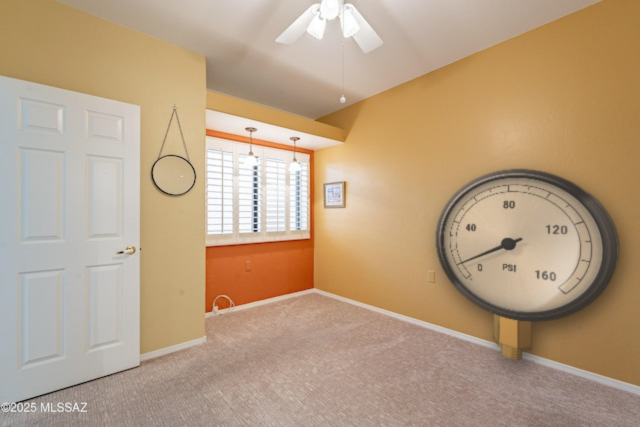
value=10 unit=psi
